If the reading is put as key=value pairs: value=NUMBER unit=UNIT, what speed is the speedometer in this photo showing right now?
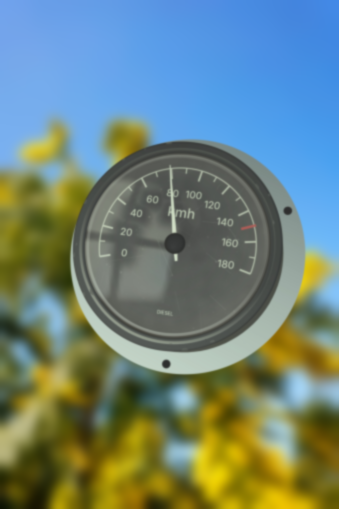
value=80 unit=km/h
